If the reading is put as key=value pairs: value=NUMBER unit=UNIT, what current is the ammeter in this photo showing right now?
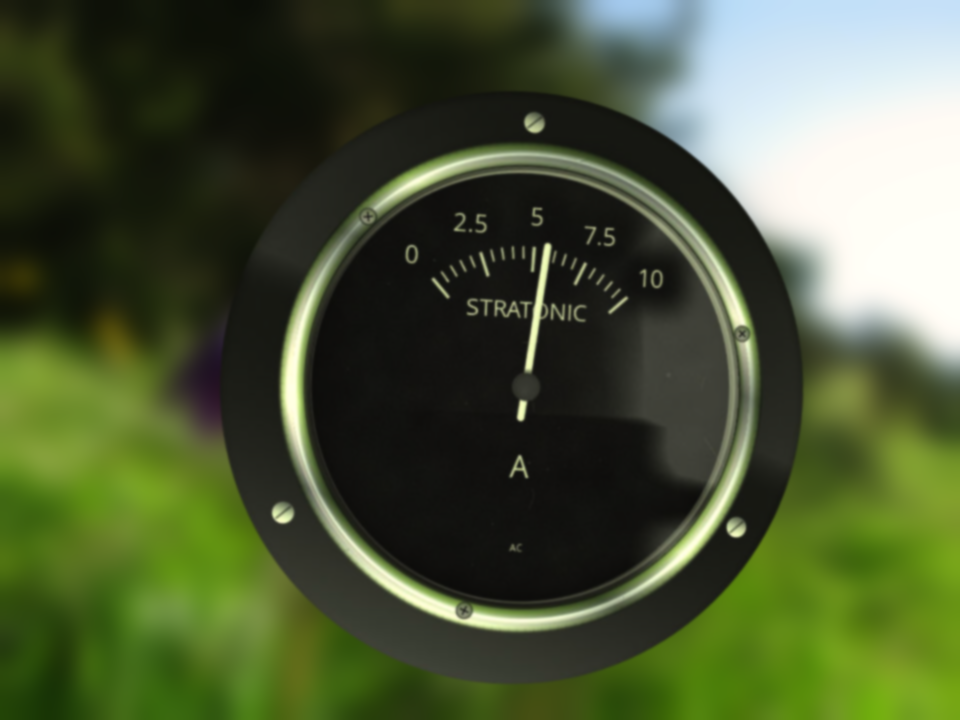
value=5.5 unit=A
